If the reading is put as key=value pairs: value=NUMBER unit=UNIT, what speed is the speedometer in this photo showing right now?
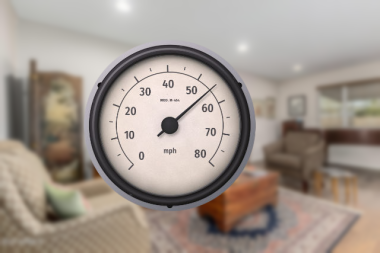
value=55 unit=mph
